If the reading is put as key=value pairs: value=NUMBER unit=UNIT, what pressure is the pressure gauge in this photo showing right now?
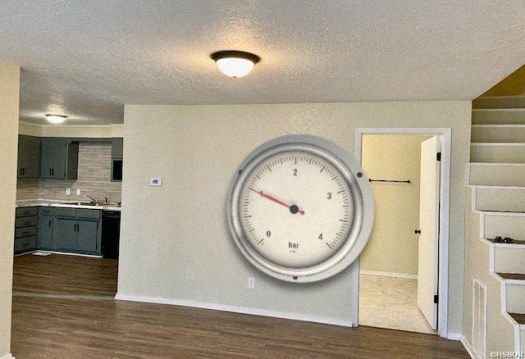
value=1 unit=bar
